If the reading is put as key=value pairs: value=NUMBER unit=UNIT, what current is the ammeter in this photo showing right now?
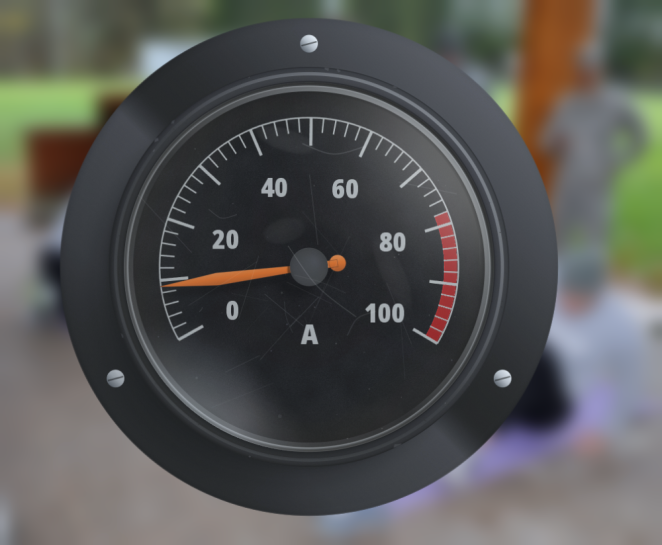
value=9 unit=A
